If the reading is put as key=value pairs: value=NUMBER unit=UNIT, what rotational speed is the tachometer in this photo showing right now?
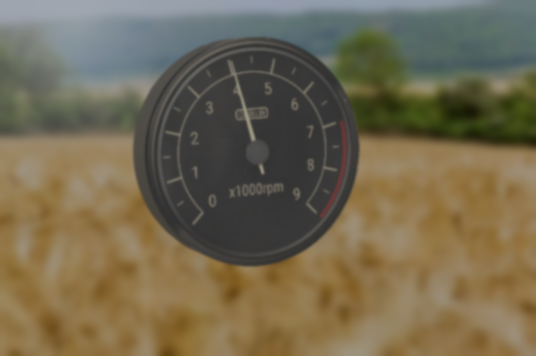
value=4000 unit=rpm
